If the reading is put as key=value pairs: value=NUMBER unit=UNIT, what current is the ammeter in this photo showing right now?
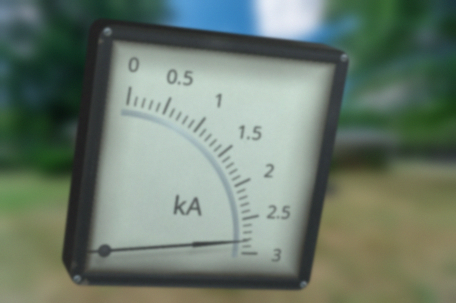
value=2.8 unit=kA
